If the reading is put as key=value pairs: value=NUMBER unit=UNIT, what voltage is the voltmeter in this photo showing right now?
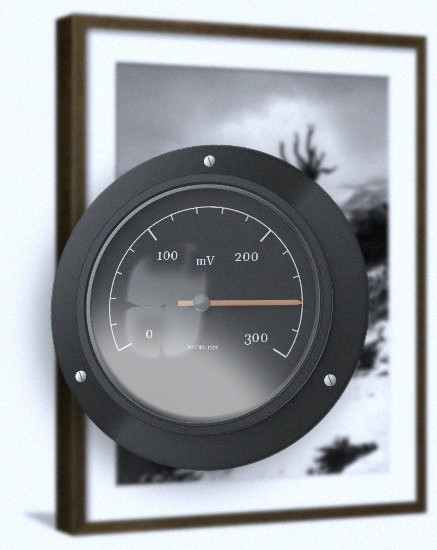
value=260 unit=mV
